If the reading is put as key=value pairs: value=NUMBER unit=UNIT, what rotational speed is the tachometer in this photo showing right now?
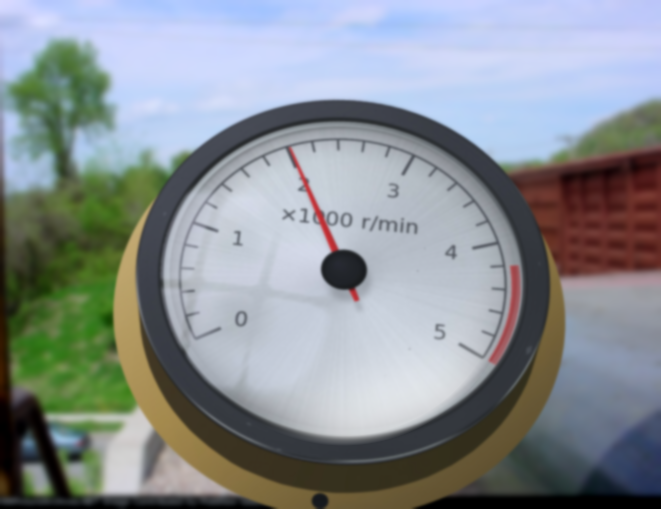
value=2000 unit=rpm
